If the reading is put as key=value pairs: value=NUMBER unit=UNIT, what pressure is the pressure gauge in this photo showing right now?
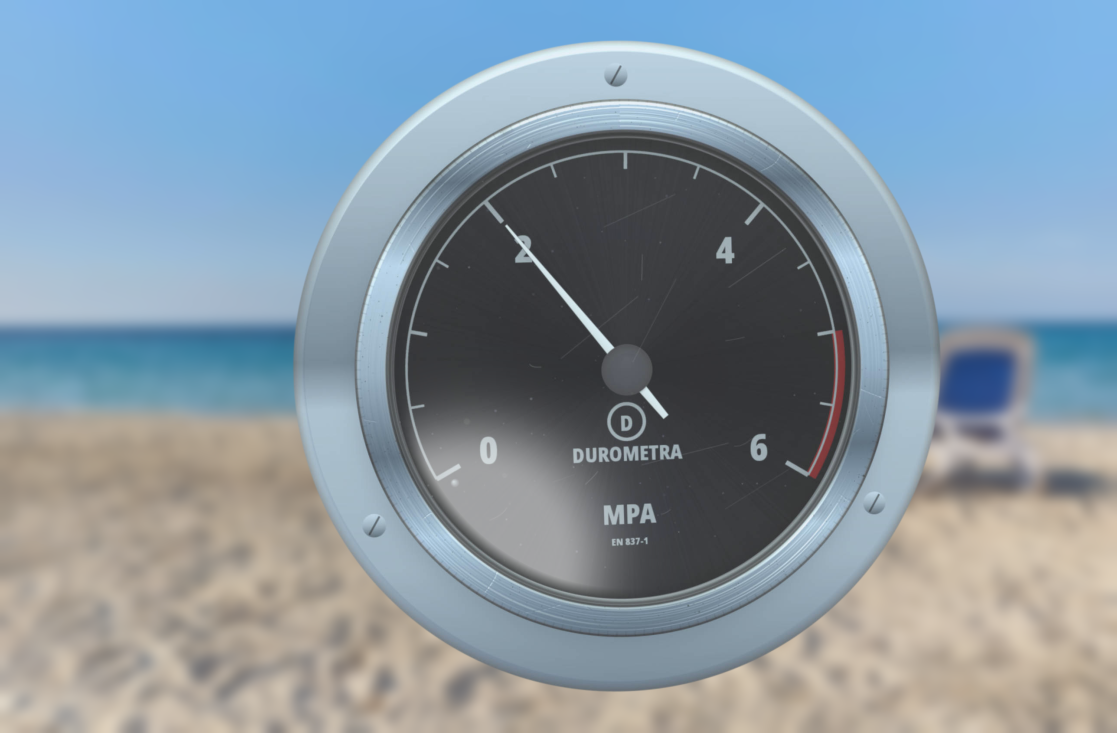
value=2 unit=MPa
